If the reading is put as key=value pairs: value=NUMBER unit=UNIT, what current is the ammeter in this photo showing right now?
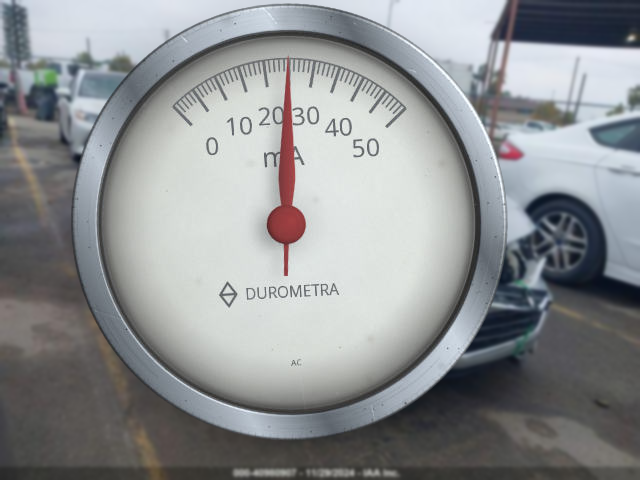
value=25 unit=mA
